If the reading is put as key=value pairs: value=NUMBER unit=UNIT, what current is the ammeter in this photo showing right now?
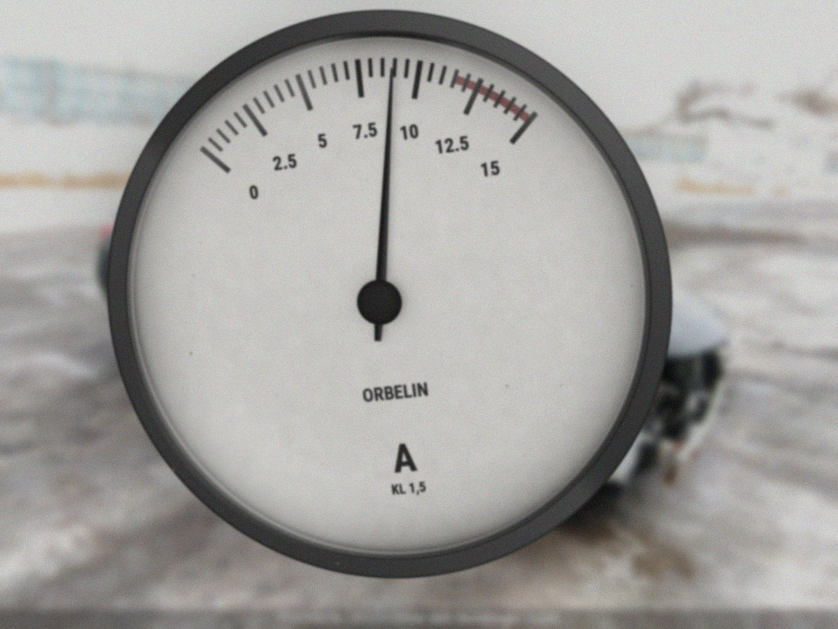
value=9 unit=A
